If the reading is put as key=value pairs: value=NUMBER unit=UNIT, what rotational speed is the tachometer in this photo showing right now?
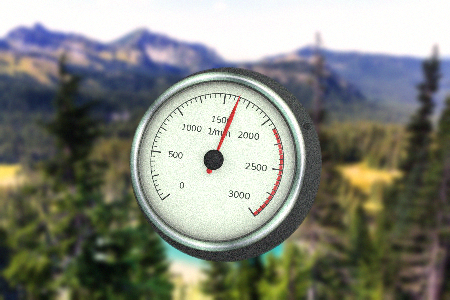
value=1650 unit=rpm
